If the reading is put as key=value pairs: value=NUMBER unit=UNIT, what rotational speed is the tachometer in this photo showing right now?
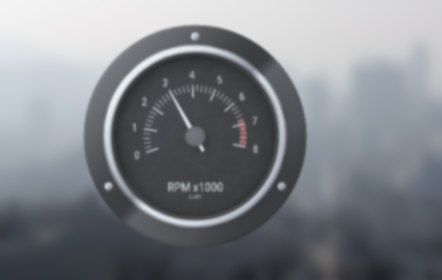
value=3000 unit=rpm
